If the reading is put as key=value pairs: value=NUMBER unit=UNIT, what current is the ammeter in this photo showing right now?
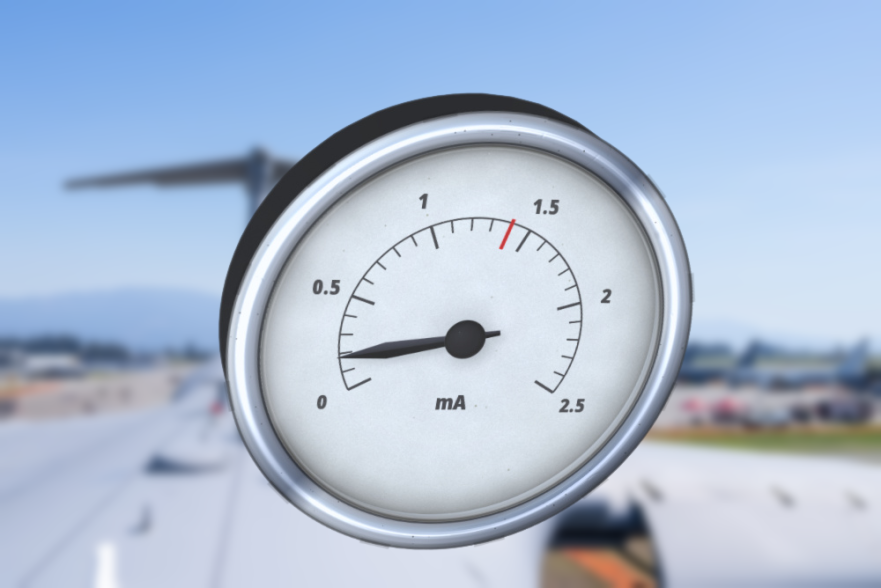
value=0.2 unit=mA
